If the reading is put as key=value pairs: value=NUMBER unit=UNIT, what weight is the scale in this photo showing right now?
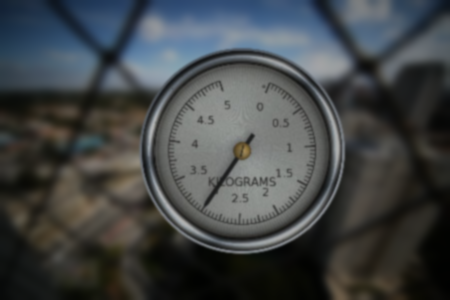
value=3 unit=kg
